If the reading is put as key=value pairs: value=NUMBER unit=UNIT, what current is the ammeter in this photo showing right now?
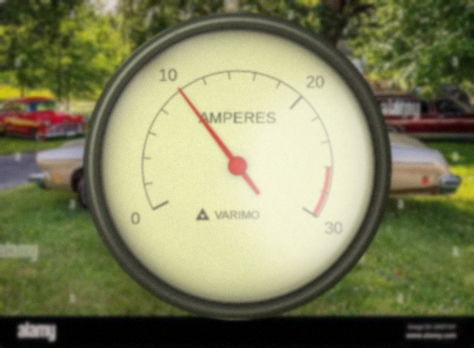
value=10 unit=A
